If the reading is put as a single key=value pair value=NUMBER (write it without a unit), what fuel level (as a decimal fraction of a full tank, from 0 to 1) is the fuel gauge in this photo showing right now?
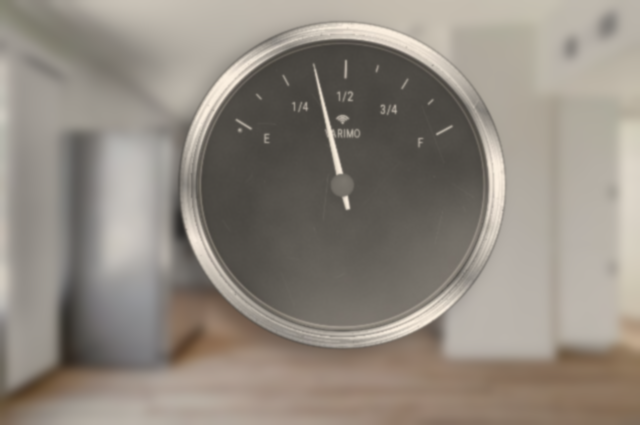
value=0.375
